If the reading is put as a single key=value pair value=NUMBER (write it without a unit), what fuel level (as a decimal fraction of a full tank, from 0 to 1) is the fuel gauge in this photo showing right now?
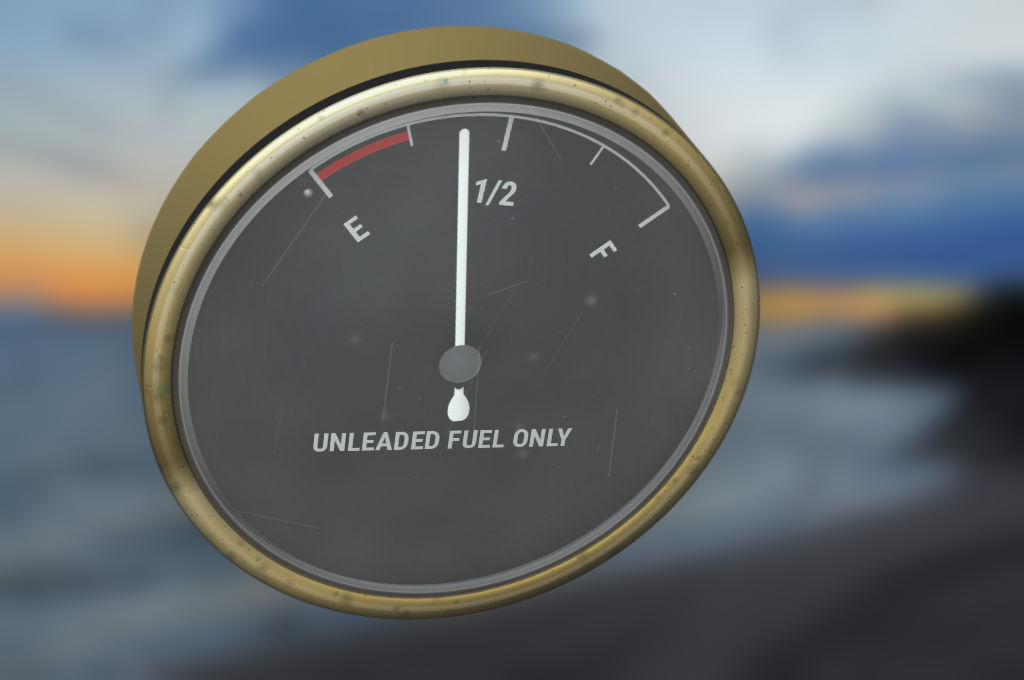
value=0.375
